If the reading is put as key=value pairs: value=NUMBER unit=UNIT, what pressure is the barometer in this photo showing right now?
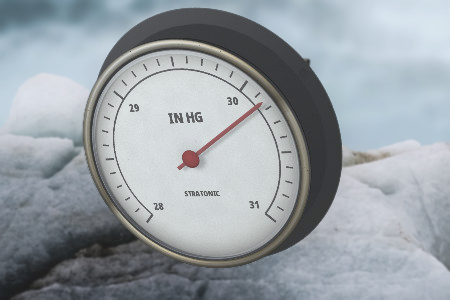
value=30.15 unit=inHg
